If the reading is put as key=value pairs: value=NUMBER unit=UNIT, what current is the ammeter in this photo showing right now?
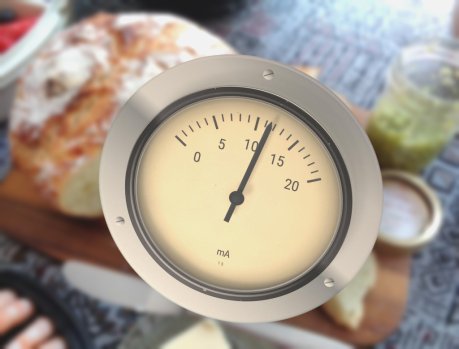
value=11.5 unit=mA
